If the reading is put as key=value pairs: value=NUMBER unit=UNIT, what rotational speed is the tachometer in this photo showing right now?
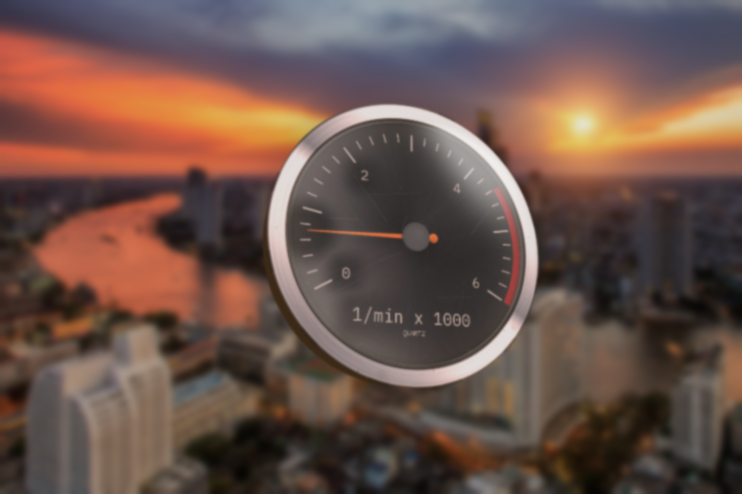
value=700 unit=rpm
